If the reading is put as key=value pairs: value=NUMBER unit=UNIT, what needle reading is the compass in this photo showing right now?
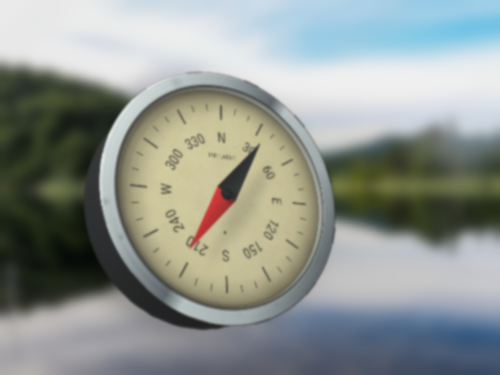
value=215 unit=°
